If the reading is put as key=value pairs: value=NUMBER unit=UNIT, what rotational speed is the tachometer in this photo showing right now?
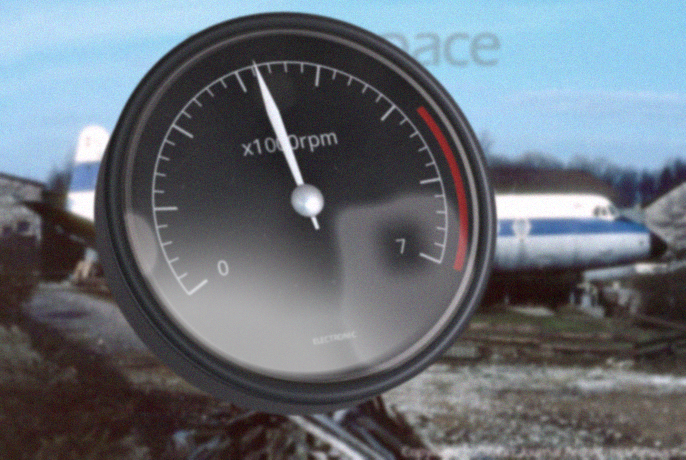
value=3200 unit=rpm
